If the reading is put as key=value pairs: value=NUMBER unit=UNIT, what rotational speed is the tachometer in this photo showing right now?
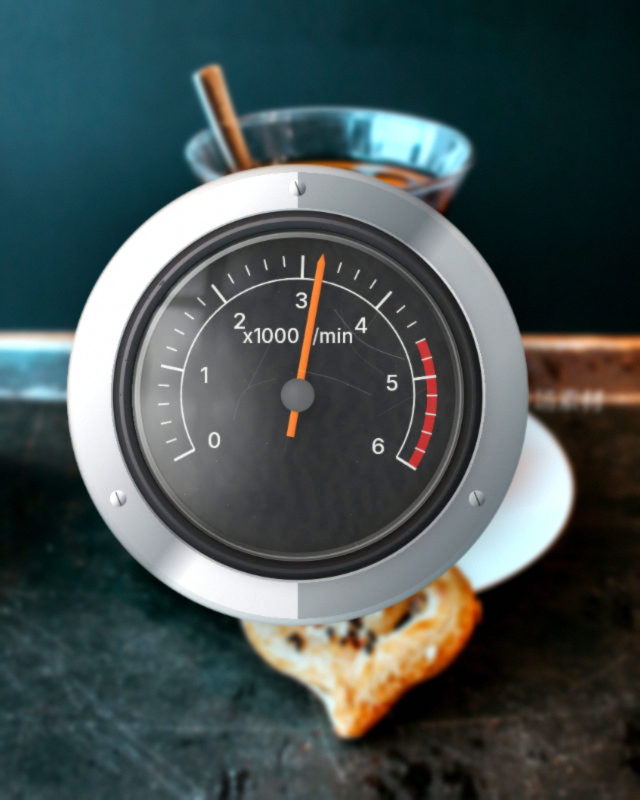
value=3200 unit=rpm
